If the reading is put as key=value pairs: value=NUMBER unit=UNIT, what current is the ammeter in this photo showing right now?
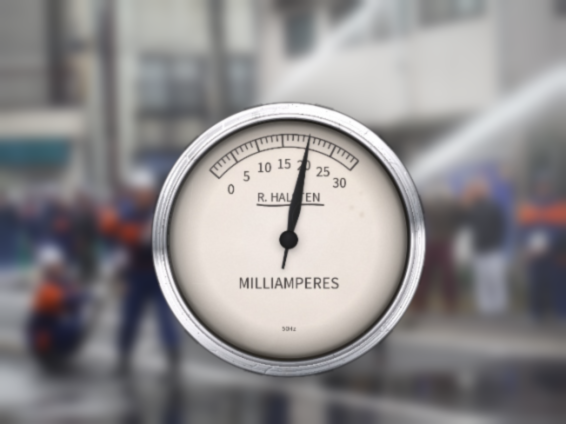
value=20 unit=mA
